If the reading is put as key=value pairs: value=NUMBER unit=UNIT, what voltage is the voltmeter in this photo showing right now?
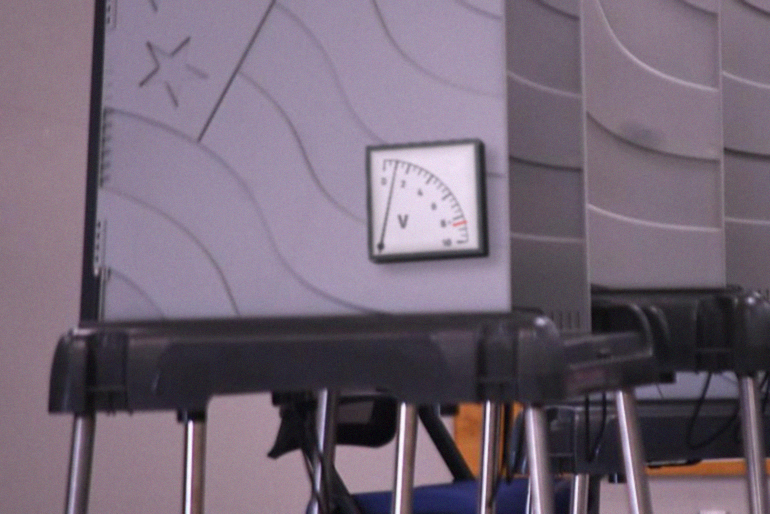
value=1 unit=V
